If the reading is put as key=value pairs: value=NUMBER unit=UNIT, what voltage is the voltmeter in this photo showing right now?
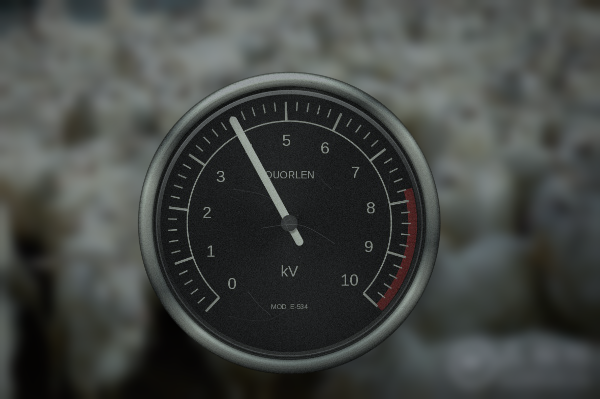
value=4 unit=kV
